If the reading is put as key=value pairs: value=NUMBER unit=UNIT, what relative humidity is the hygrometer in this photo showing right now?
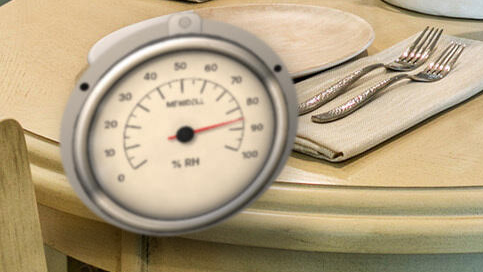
value=85 unit=%
